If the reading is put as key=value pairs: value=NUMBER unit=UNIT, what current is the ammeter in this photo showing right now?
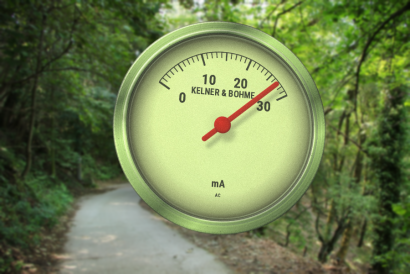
value=27 unit=mA
